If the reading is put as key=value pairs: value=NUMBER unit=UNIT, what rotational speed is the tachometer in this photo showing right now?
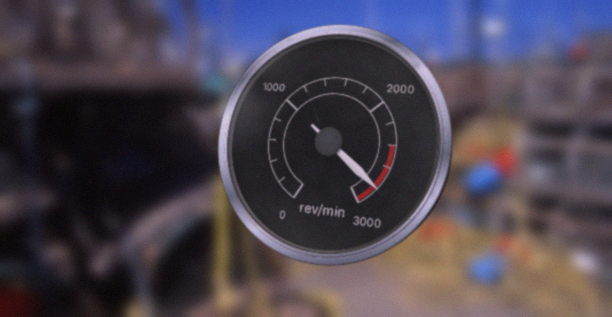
value=2800 unit=rpm
